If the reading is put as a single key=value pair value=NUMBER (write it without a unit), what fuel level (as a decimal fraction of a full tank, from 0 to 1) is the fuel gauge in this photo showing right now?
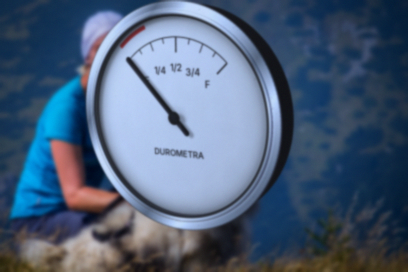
value=0
